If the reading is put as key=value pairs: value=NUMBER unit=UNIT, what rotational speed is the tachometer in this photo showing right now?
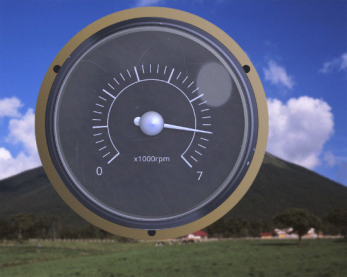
value=6000 unit=rpm
